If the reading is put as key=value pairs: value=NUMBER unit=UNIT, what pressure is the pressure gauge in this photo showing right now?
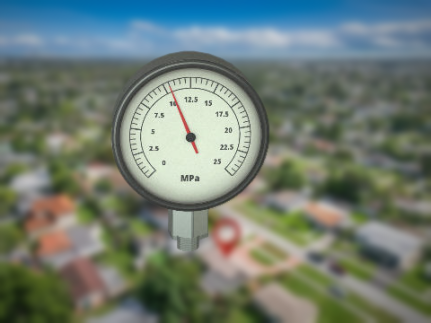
value=10.5 unit=MPa
